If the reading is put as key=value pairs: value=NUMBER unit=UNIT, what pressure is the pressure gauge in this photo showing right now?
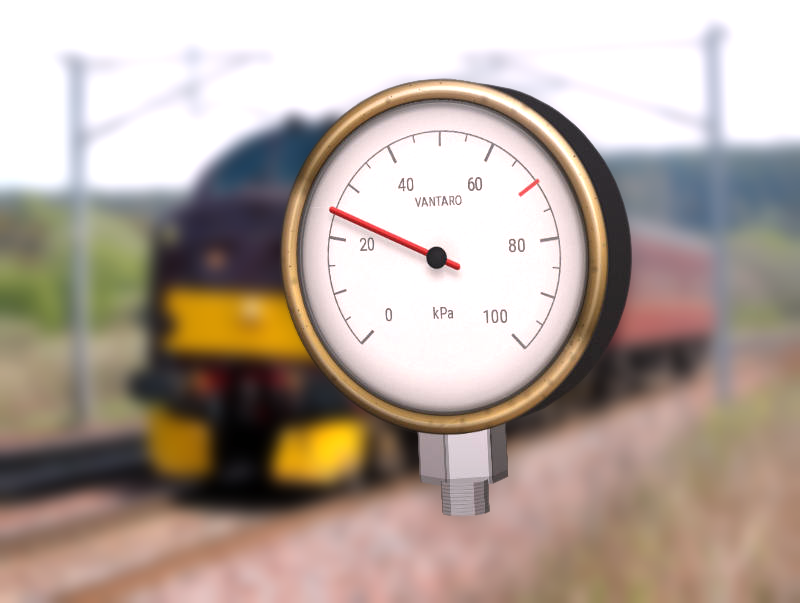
value=25 unit=kPa
